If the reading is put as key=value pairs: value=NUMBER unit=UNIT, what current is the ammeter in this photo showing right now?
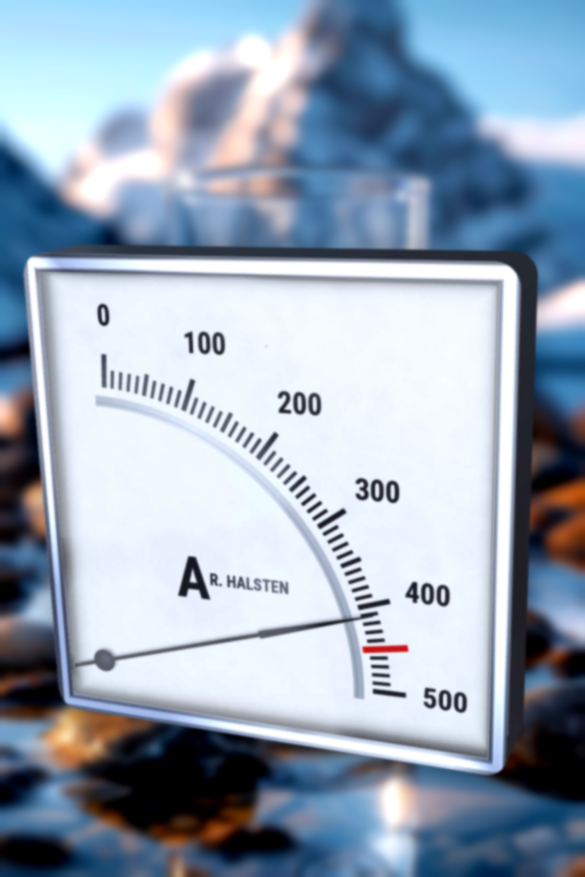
value=410 unit=A
